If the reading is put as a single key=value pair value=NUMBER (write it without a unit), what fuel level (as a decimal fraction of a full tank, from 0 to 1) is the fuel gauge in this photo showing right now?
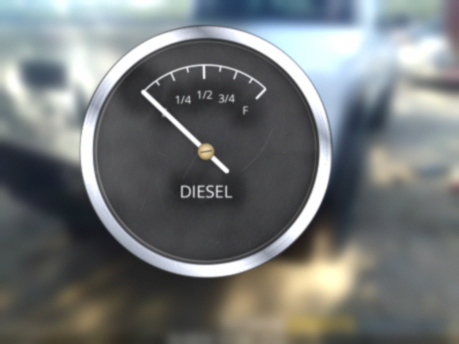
value=0
